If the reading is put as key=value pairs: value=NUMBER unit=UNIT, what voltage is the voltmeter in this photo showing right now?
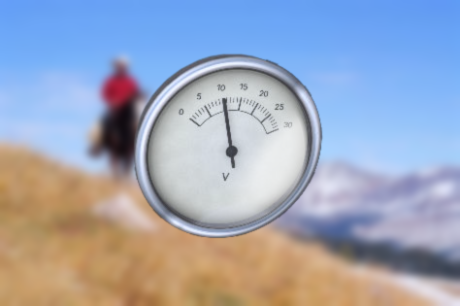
value=10 unit=V
